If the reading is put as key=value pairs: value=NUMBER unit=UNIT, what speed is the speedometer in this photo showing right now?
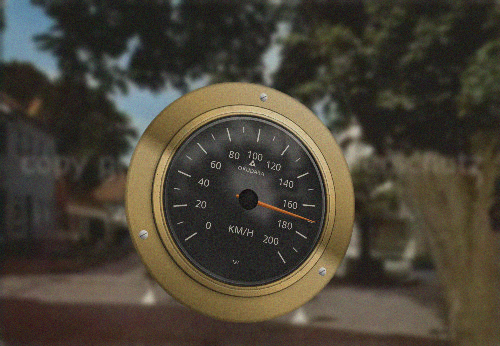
value=170 unit=km/h
